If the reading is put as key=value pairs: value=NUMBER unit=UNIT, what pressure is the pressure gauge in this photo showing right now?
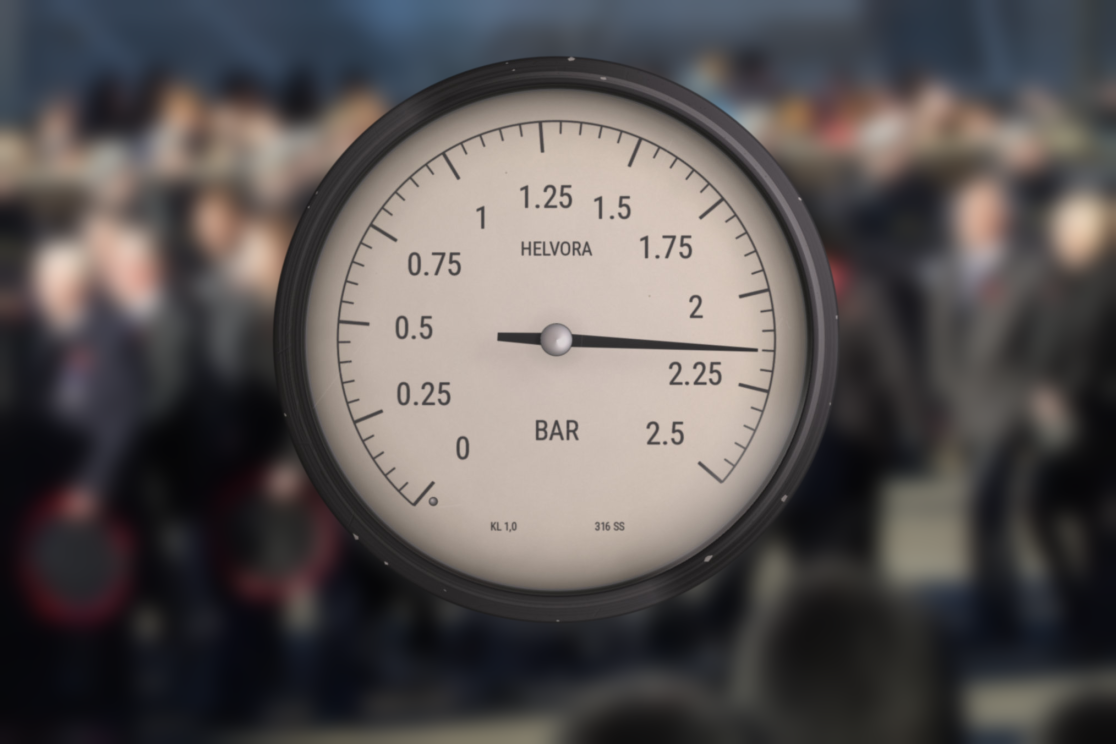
value=2.15 unit=bar
